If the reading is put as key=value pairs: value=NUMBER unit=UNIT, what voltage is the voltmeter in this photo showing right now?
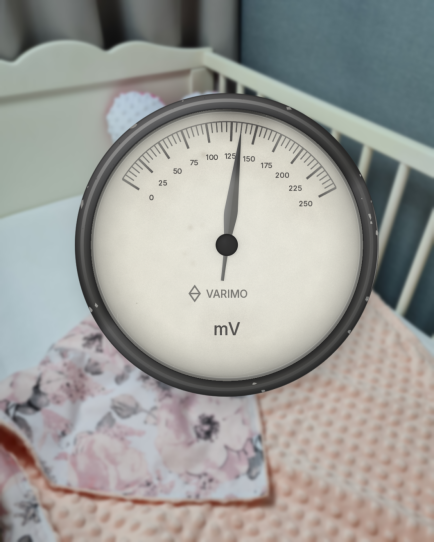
value=135 unit=mV
